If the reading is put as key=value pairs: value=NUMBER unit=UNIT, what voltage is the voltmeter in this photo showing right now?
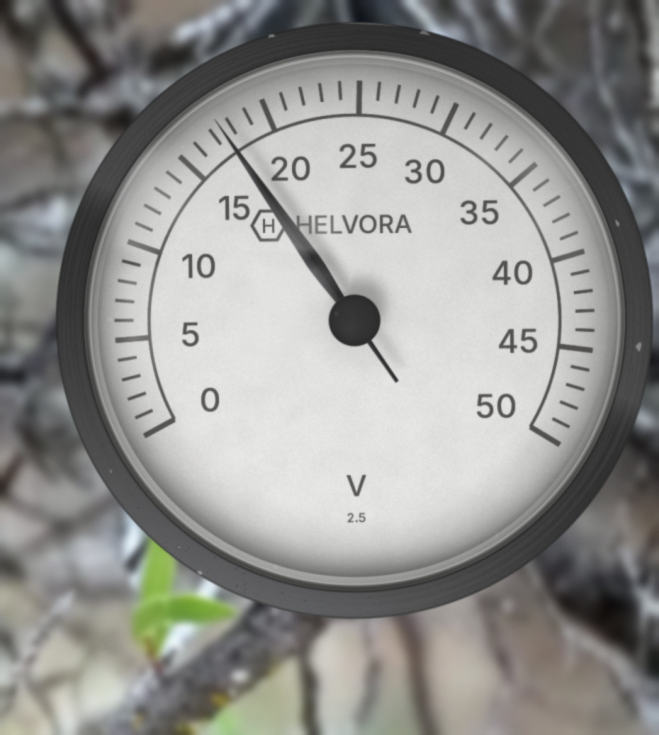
value=17.5 unit=V
